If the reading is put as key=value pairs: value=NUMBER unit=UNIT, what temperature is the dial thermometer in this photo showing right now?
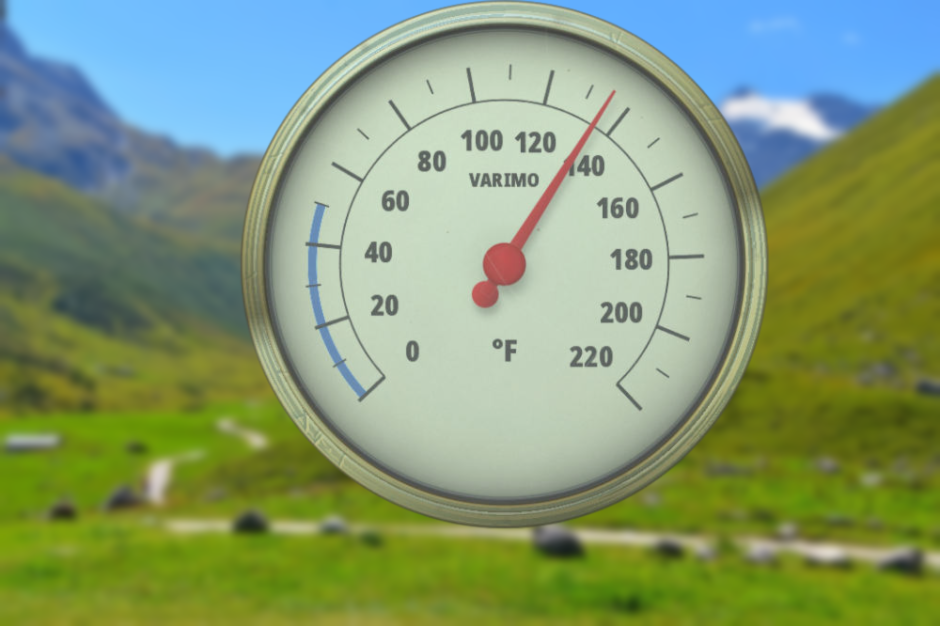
value=135 unit=°F
